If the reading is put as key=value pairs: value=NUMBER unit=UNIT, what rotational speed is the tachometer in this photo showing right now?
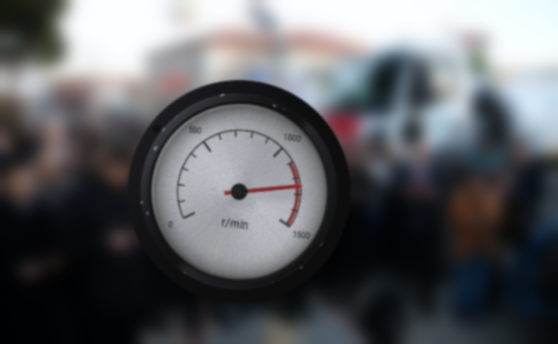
value=1250 unit=rpm
